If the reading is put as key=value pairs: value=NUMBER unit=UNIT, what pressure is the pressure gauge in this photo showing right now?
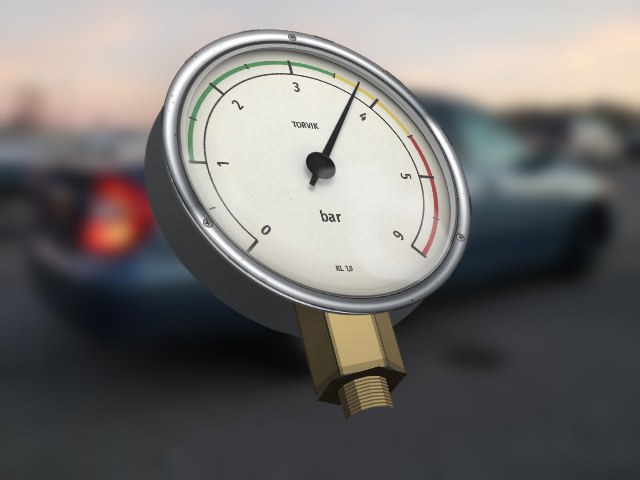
value=3.75 unit=bar
